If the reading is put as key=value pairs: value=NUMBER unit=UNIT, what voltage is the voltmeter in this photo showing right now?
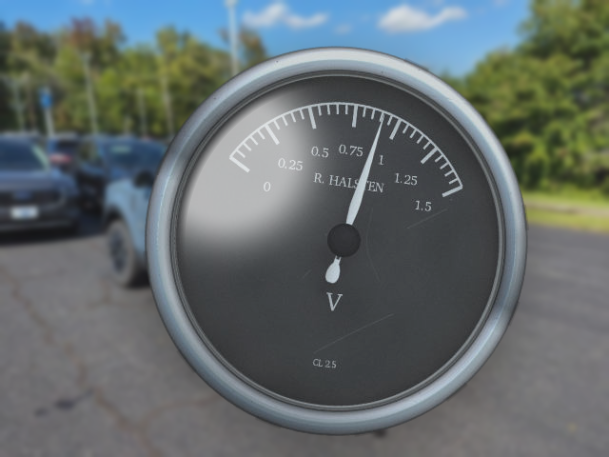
value=0.9 unit=V
